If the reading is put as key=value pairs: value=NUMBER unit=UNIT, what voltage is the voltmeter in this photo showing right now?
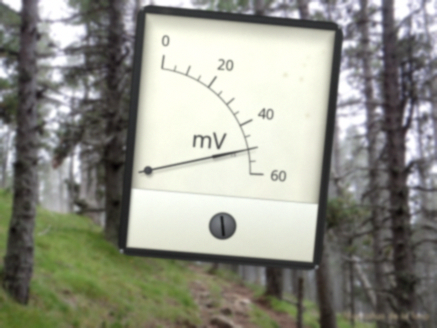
value=50 unit=mV
